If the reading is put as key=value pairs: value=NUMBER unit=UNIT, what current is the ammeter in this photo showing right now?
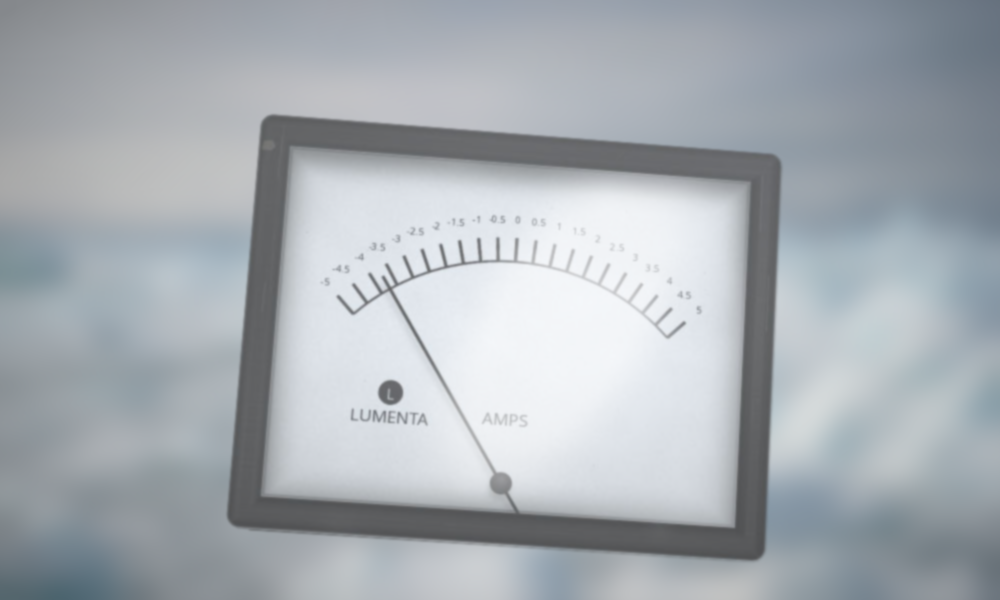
value=-3.75 unit=A
